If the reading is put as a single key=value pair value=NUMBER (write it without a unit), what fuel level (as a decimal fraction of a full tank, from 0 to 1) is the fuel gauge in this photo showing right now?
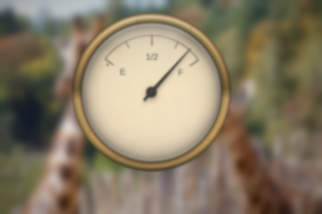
value=0.875
